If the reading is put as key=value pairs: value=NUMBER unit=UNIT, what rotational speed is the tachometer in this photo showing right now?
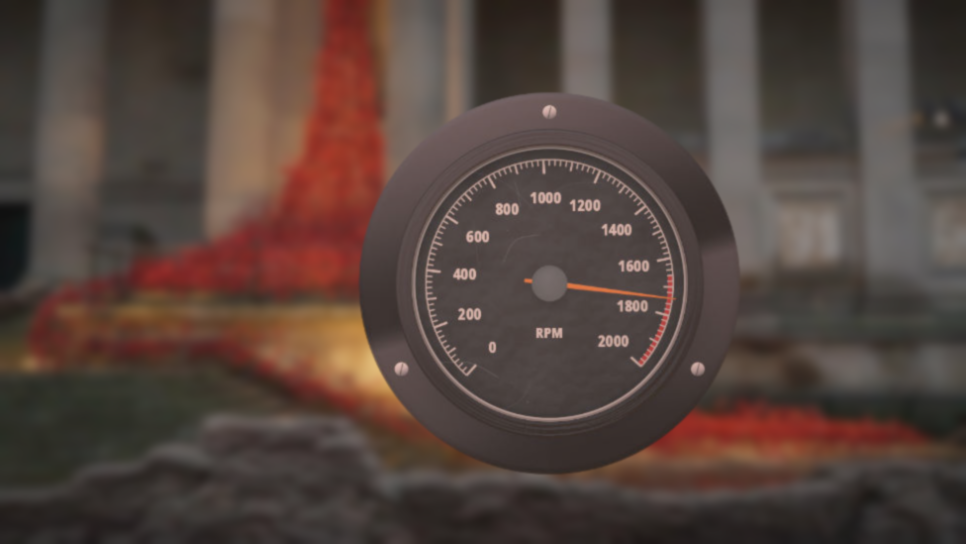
value=1740 unit=rpm
